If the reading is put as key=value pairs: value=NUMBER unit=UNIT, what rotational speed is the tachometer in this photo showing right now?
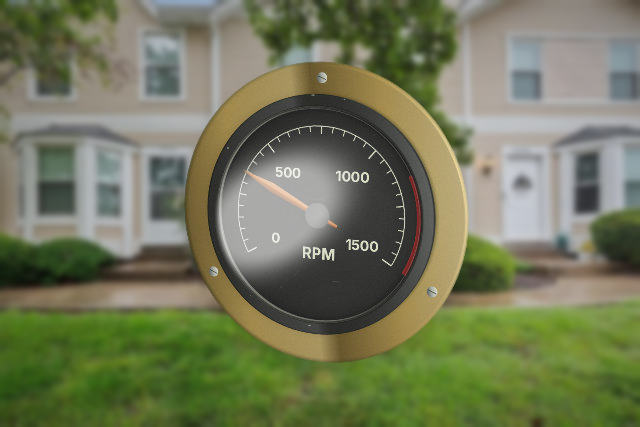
value=350 unit=rpm
